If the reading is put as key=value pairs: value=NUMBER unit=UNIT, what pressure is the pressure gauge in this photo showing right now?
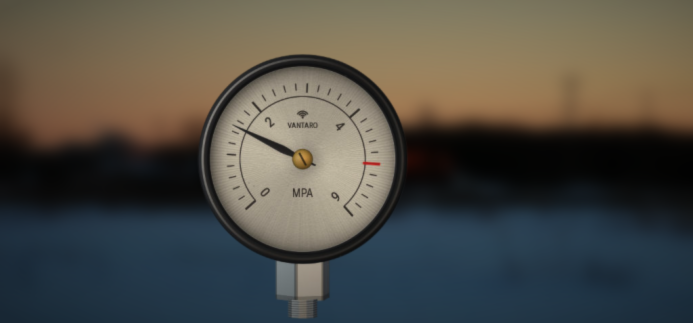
value=1.5 unit=MPa
